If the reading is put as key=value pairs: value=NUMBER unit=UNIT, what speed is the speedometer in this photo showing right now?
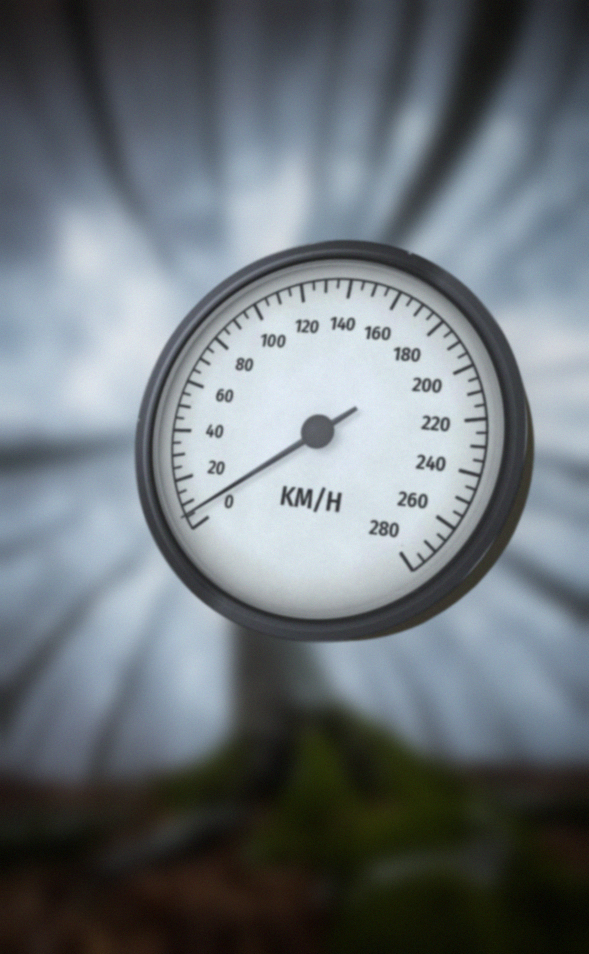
value=5 unit=km/h
